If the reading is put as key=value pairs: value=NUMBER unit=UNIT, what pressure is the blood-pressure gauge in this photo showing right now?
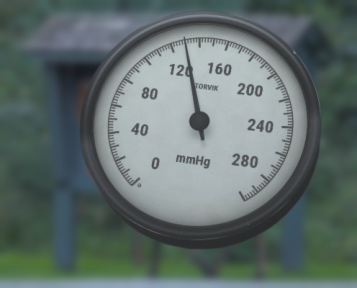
value=130 unit=mmHg
